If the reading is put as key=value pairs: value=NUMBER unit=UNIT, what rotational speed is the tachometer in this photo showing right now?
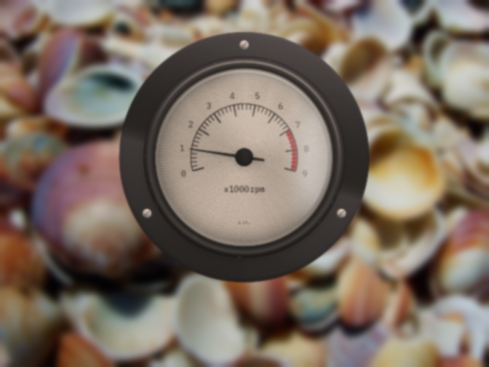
value=1000 unit=rpm
